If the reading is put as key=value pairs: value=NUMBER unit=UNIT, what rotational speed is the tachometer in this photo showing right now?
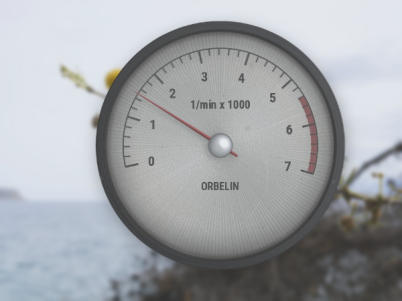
value=1500 unit=rpm
